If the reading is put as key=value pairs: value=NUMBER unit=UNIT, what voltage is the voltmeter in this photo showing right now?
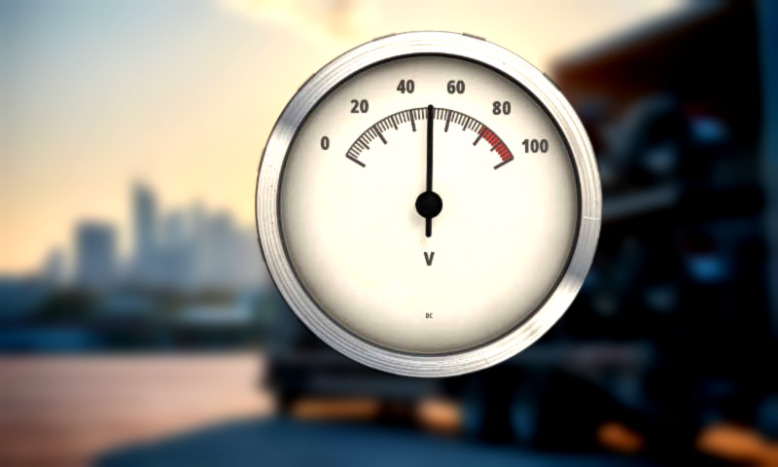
value=50 unit=V
